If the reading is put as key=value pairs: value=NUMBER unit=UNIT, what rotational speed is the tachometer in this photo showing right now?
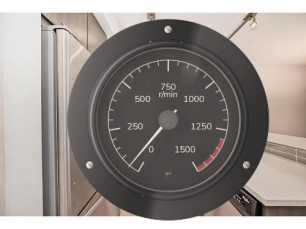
value=50 unit=rpm
